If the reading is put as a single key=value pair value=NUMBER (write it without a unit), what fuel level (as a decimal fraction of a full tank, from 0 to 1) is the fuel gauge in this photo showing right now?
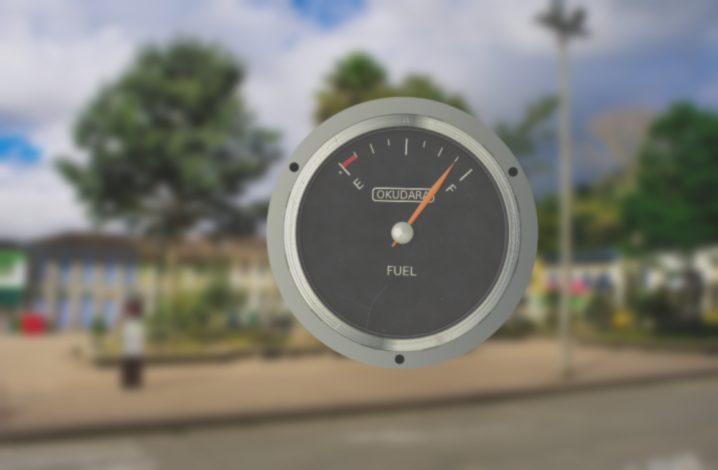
value=0.875
